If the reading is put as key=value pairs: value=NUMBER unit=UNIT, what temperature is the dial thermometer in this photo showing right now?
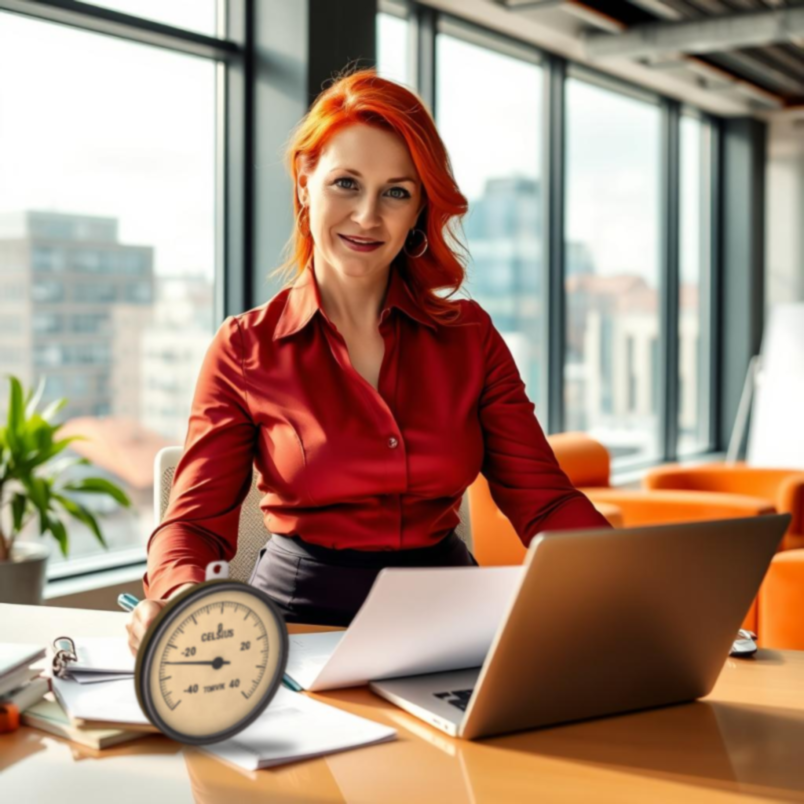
value=-25 unit=°C
